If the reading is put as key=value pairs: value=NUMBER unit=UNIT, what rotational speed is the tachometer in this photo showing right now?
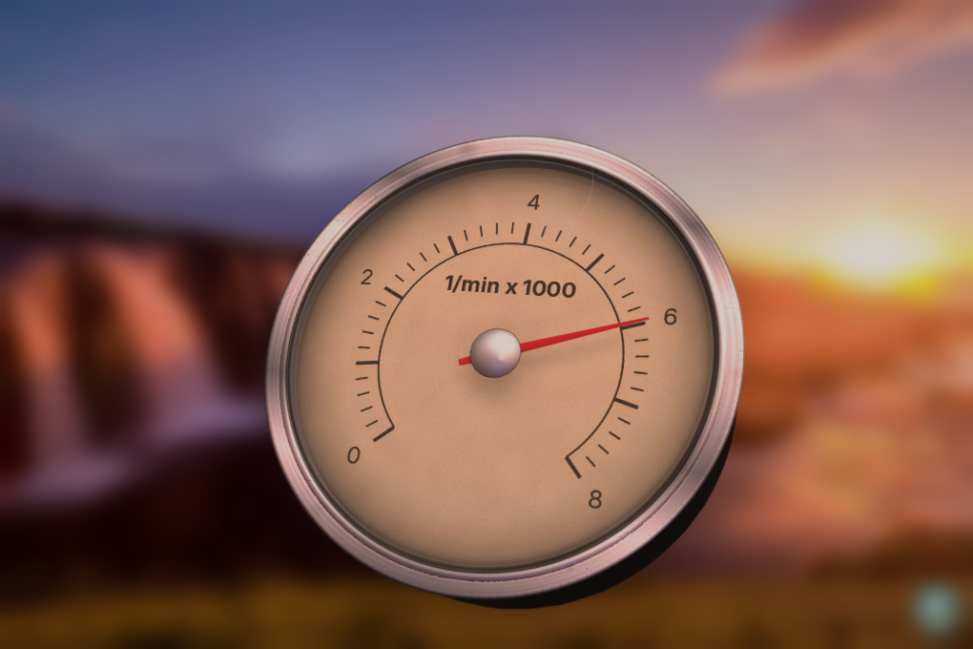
value=6000 unit=rpm
